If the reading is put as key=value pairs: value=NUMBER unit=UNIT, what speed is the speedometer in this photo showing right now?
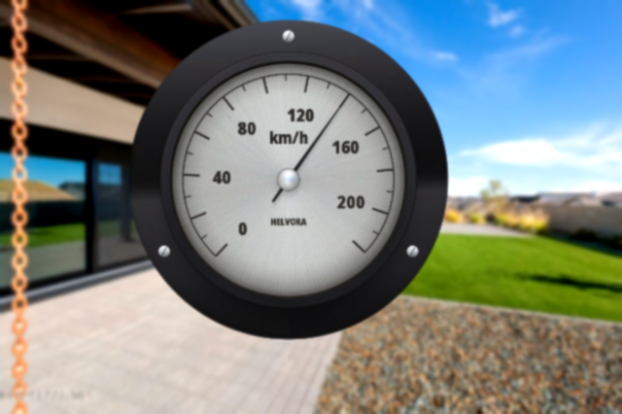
value=140 unit=km/h
